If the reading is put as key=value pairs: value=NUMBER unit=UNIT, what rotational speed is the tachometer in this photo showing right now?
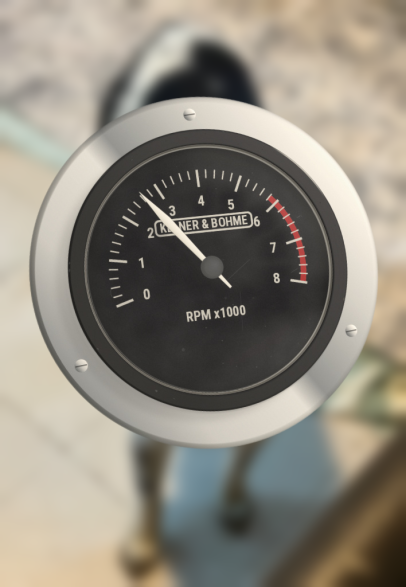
value=2600 unit=rpm
